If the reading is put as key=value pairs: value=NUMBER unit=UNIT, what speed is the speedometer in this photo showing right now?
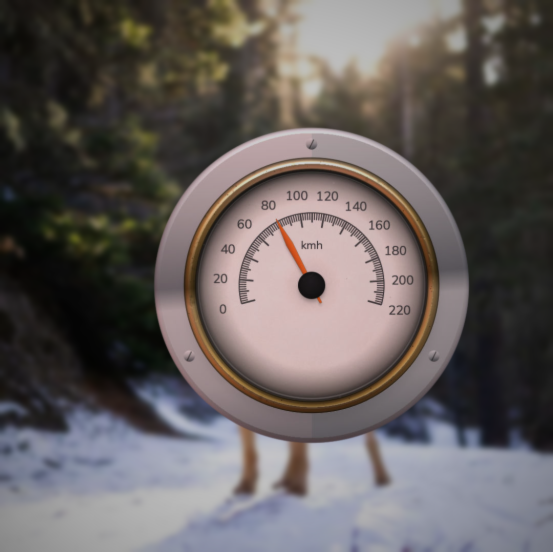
value=80 unit=km/h
